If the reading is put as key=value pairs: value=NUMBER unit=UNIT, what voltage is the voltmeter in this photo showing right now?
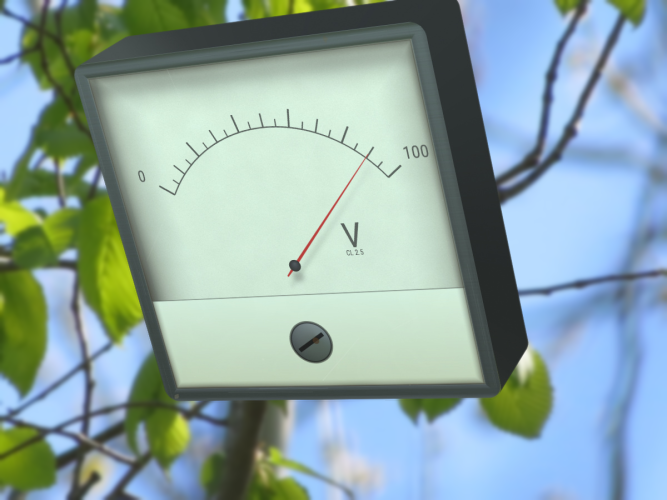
value=90 unit=V
